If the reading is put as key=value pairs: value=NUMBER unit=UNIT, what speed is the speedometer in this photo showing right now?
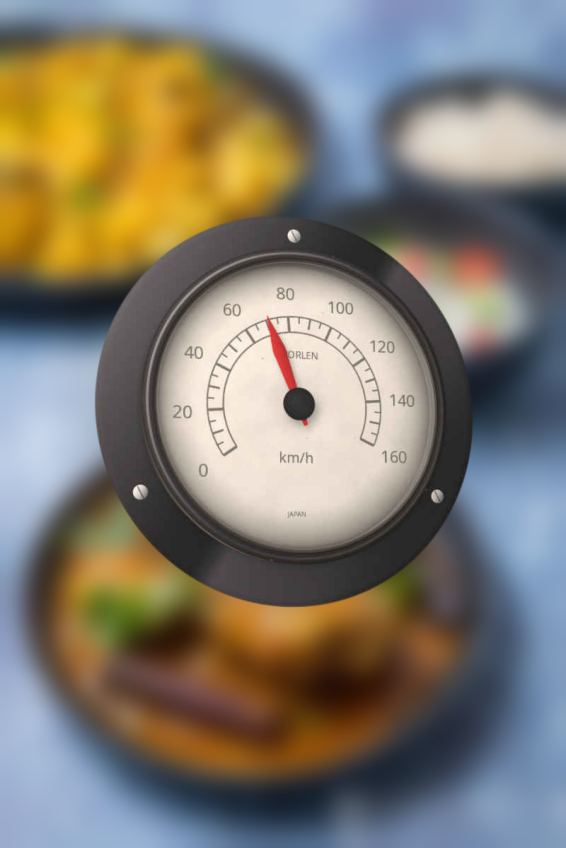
value=70 unit=km/h
